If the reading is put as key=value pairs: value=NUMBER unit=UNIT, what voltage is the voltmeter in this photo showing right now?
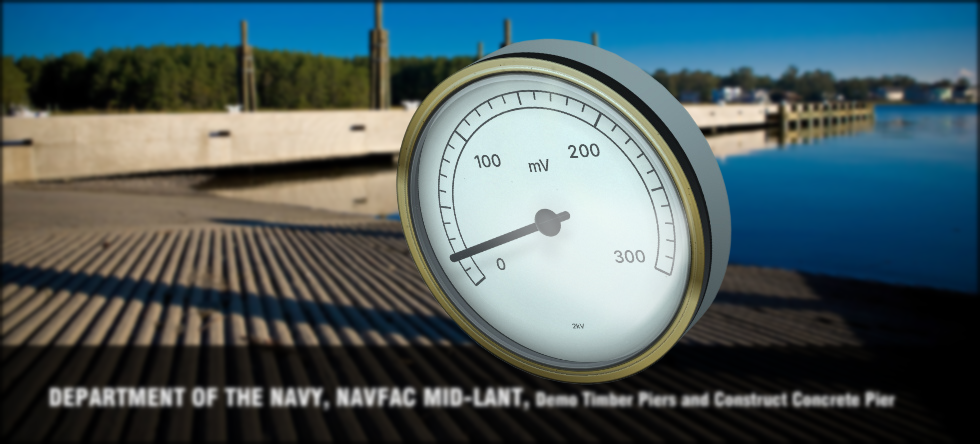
value=20 unit=mV
